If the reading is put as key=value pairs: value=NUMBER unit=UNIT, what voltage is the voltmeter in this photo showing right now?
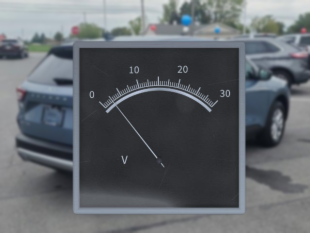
value=2.5 unit=V
